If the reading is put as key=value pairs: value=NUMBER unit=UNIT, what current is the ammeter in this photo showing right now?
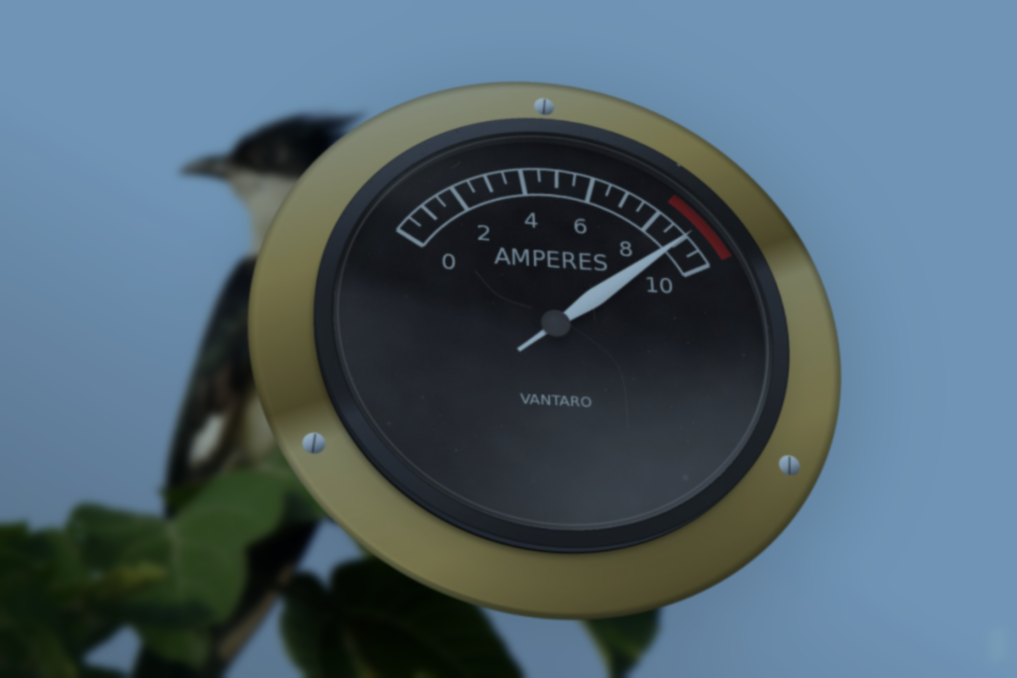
value=9 unit=A
